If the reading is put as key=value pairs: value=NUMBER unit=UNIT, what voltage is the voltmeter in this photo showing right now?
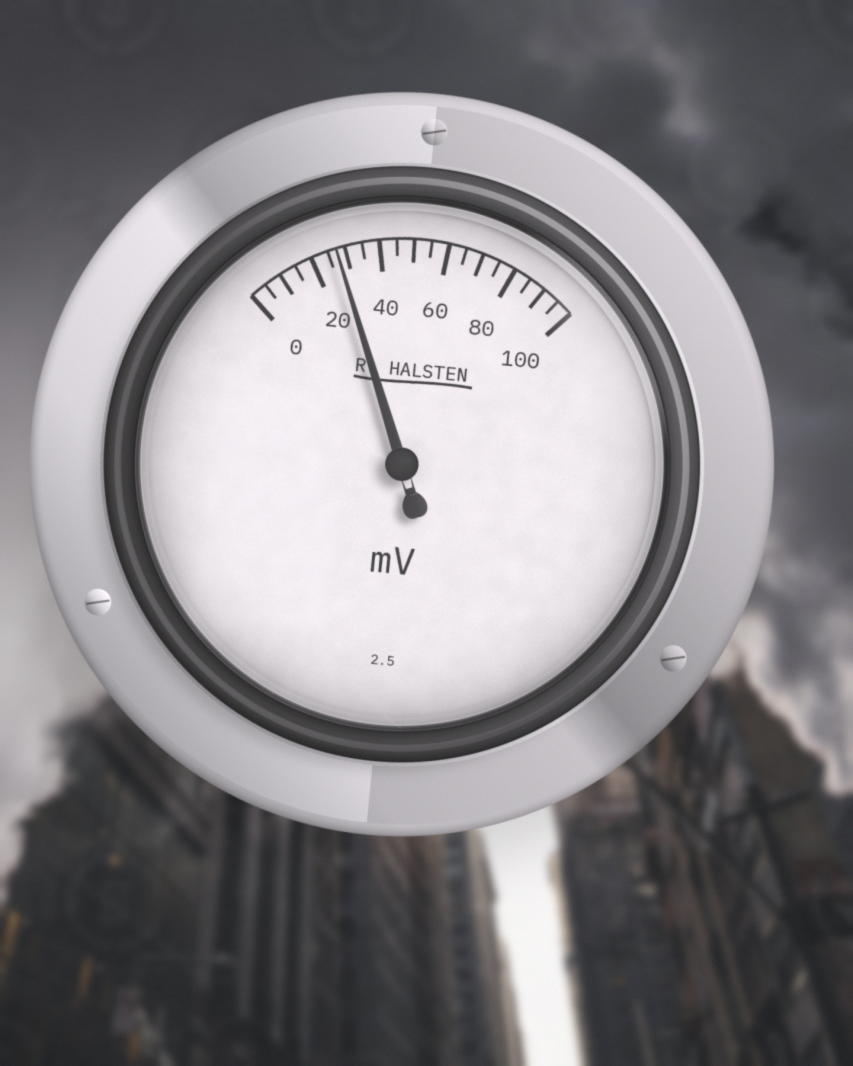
value=27.5 unit=mV
